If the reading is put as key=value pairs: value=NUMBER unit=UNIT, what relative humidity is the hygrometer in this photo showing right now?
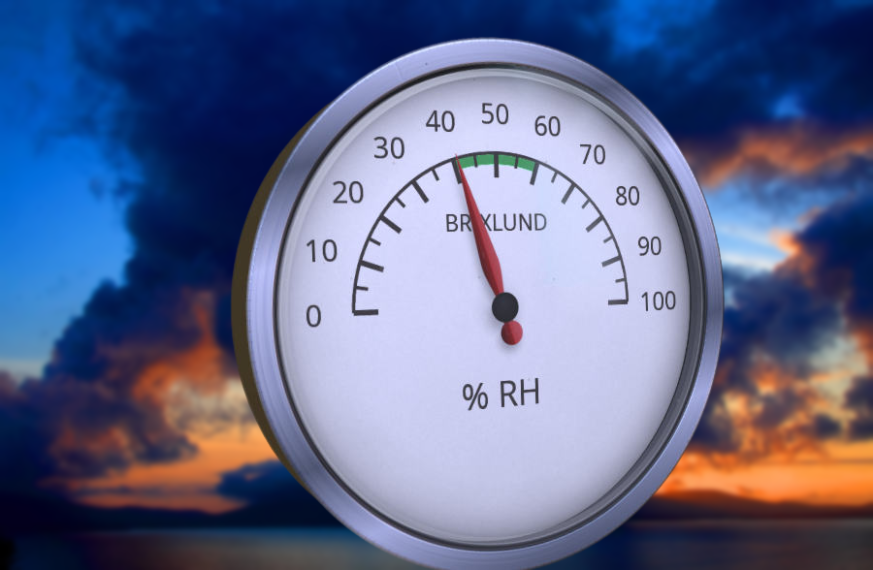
value=40 unit=%
